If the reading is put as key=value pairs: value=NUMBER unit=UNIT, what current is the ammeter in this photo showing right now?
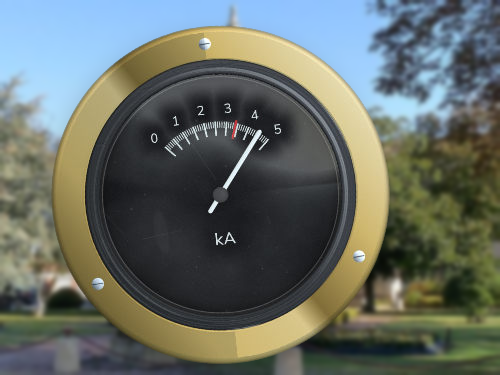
value=4.5 unit=kA
